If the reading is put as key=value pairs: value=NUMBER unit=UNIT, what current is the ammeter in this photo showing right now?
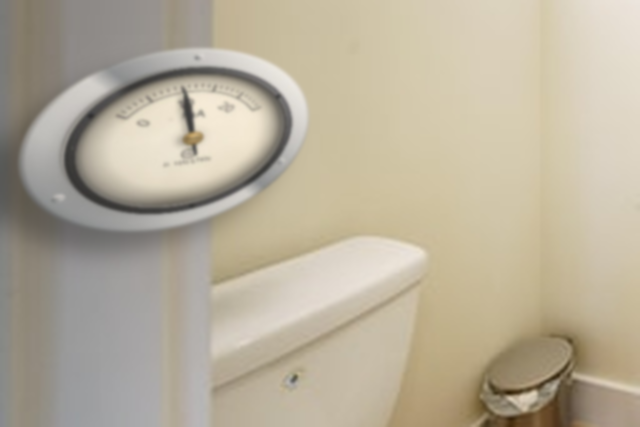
value=10 unit=mA
